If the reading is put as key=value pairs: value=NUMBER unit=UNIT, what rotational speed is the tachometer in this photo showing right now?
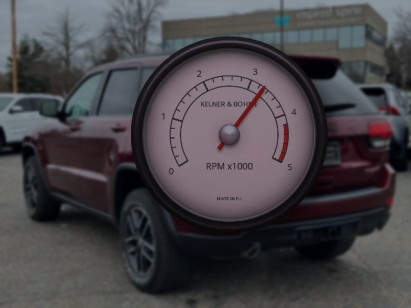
value=3300 unit=rpm
